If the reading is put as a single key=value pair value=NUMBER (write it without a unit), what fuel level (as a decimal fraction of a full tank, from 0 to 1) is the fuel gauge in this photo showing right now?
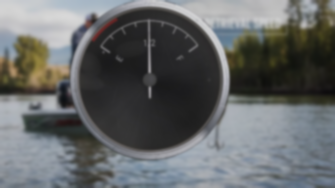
value=0.5
